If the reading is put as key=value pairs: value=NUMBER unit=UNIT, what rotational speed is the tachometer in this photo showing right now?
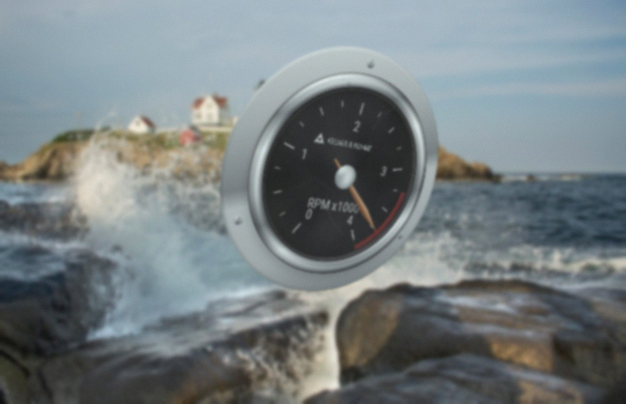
value=3750 unit=rpm
